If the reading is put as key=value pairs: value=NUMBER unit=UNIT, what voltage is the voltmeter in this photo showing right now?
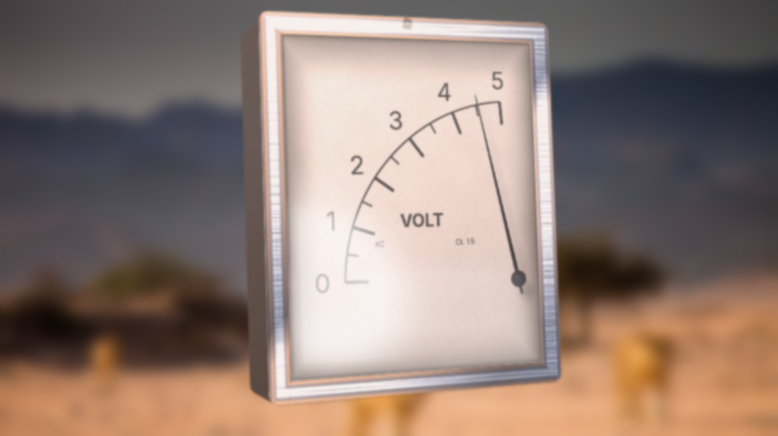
value=4.5 unit=V
